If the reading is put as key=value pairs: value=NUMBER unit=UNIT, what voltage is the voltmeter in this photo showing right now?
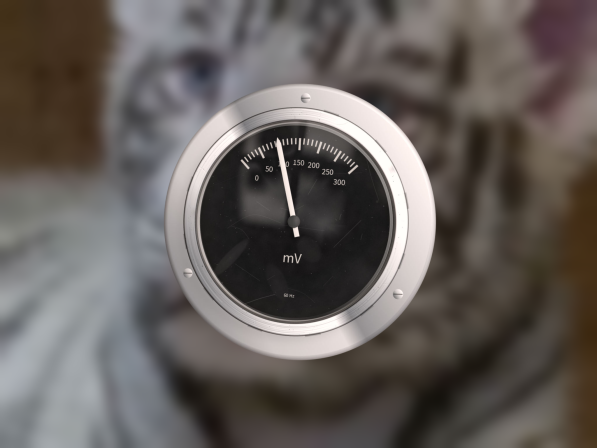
value=100 unit=mV
